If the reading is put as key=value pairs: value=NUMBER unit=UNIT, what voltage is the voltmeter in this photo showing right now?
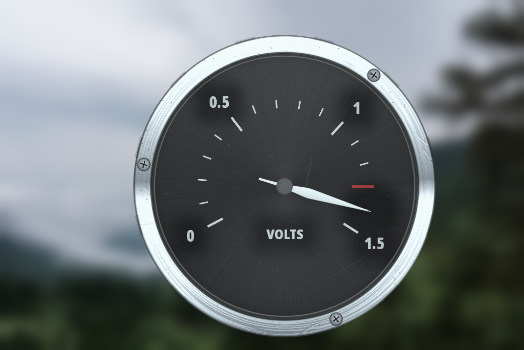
value=1.4 unit=V
